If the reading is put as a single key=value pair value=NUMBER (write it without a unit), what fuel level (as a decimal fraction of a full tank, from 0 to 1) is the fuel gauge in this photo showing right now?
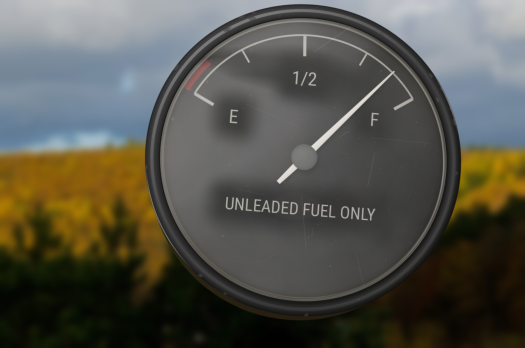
value=0.875
